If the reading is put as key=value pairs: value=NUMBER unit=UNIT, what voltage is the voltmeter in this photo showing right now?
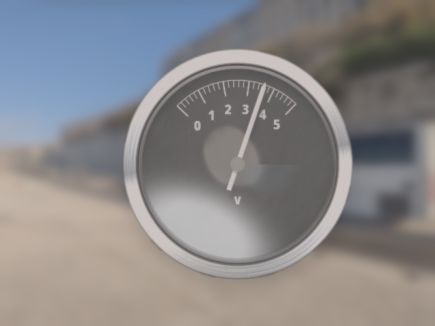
value=3.6 unit=V
